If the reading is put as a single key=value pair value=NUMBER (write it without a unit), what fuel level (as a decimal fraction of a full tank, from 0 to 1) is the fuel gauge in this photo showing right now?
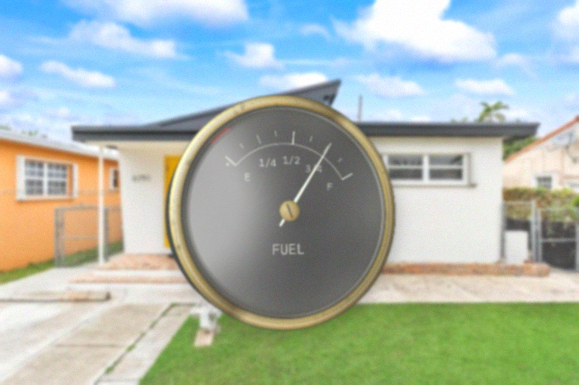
value=0.75
